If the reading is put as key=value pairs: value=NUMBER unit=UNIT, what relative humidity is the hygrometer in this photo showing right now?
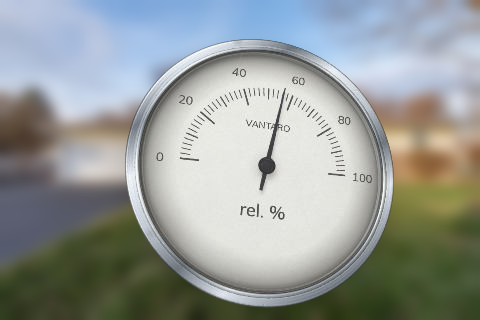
value=56 unit=%
